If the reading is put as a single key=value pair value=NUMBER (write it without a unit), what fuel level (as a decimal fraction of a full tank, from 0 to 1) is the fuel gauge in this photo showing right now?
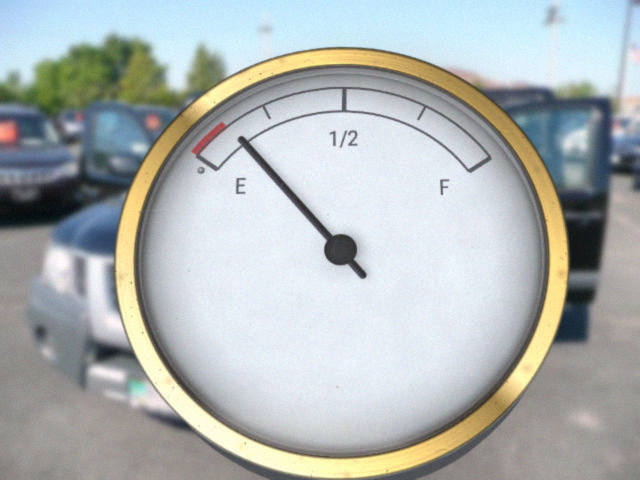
value=0.125
